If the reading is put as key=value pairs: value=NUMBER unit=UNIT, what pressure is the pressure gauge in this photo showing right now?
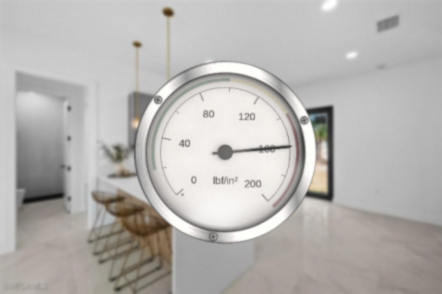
value=160 unit=psi
